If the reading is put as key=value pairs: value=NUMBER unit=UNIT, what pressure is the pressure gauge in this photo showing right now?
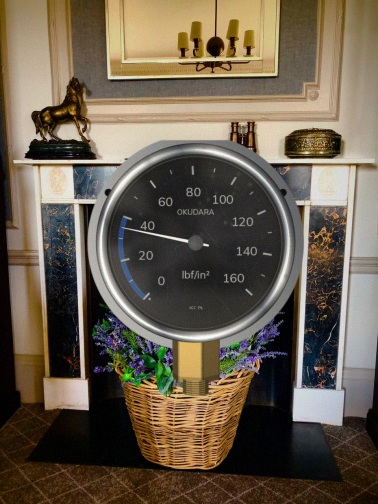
value=35 unit=psi
